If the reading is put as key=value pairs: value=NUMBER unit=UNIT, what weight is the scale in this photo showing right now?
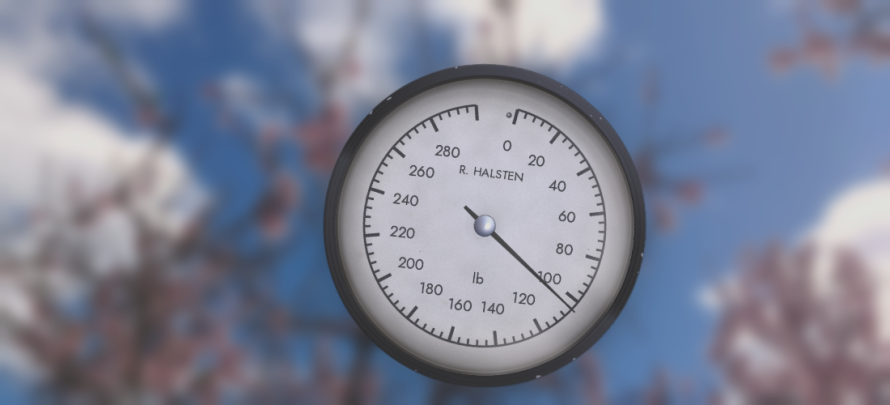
value=104 unit=lb
